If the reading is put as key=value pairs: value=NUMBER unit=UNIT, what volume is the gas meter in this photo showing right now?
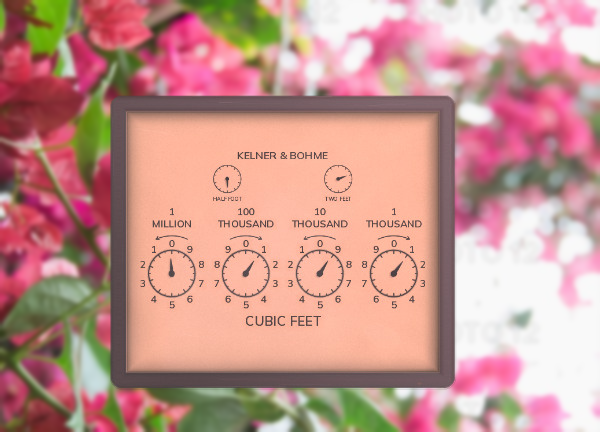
value=9100 unit=ft³
